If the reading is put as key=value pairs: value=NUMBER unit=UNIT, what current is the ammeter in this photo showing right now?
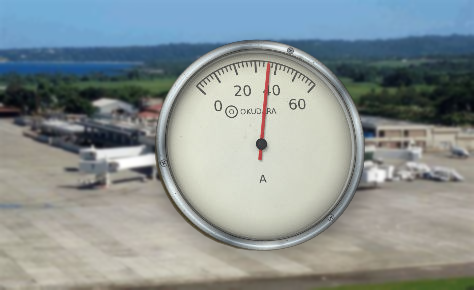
value=36 unit=A
